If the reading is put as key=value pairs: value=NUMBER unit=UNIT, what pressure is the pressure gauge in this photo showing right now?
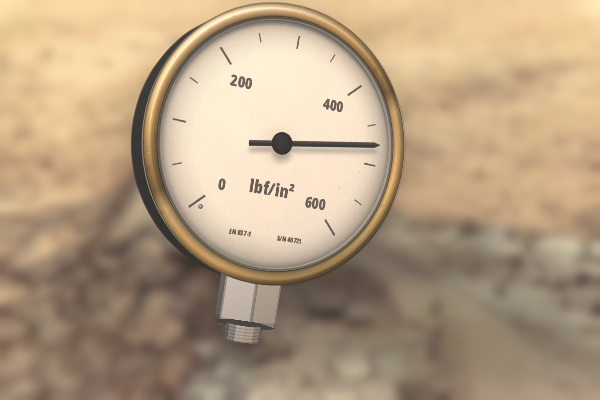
value=475 unit=psi
